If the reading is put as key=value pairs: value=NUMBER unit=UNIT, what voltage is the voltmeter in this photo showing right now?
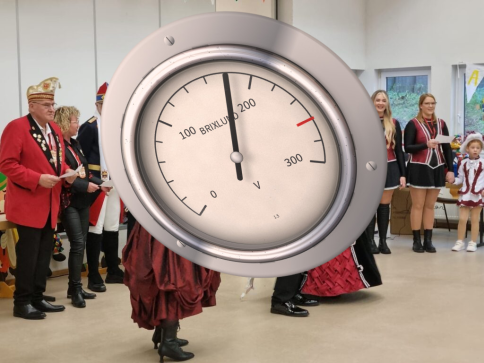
value=180 unit=V
